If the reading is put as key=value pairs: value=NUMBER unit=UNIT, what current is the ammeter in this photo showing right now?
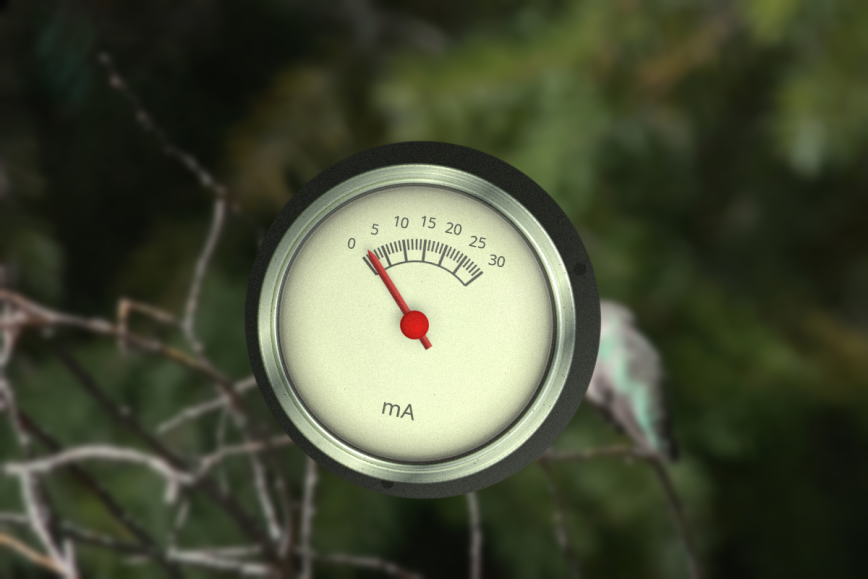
value=2 unit=mA
